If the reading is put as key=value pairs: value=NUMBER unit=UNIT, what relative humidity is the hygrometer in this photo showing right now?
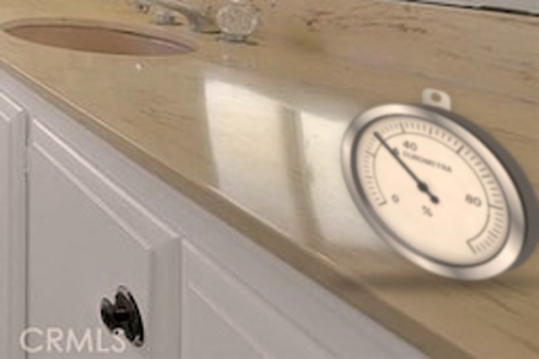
value=30 unit=%
